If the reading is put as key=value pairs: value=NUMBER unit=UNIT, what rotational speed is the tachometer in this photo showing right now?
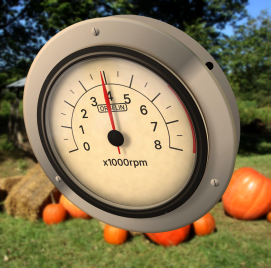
value=4000 unit=rpm
